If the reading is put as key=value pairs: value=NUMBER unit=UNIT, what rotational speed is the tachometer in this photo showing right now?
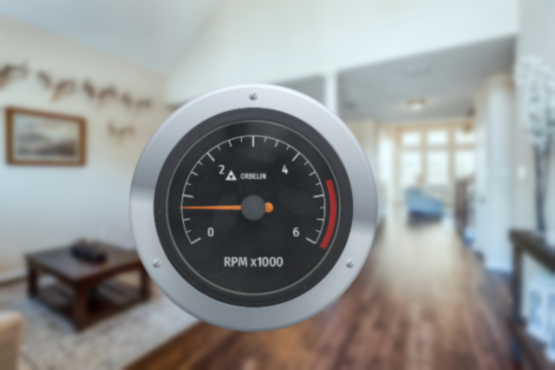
value=750 unit=rpm
